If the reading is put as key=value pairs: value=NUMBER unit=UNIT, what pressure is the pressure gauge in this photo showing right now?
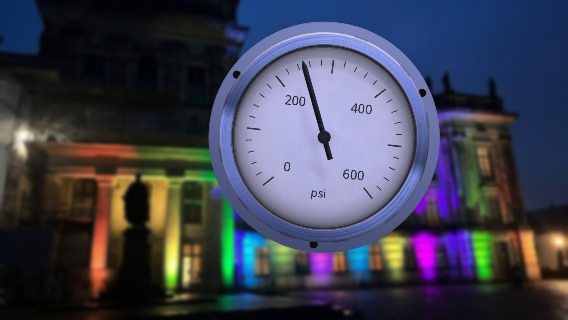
value=250 unit=psi
